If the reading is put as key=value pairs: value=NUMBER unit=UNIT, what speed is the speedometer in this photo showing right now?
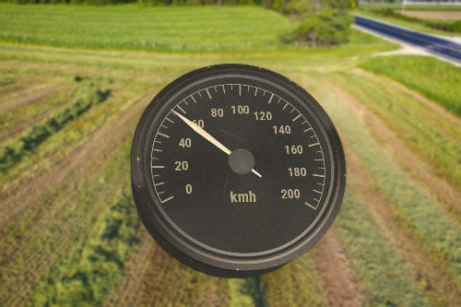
value=55 unit=km/h
